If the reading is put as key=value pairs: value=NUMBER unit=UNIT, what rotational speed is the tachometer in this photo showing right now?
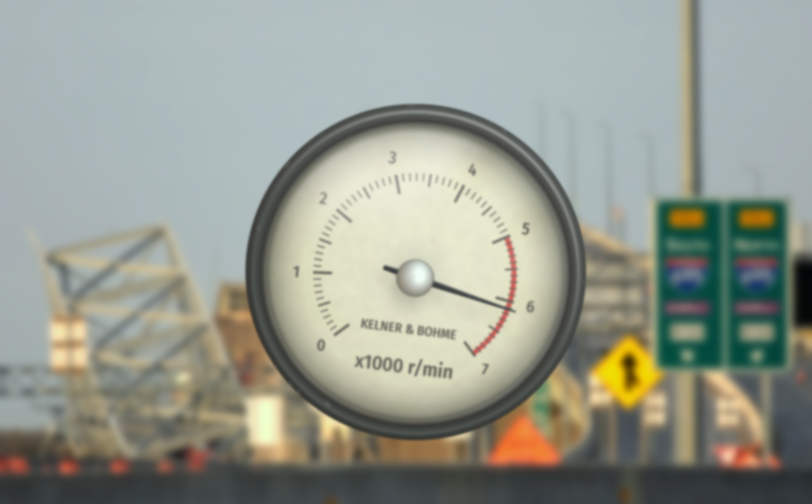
value=6100 unit=rpm
